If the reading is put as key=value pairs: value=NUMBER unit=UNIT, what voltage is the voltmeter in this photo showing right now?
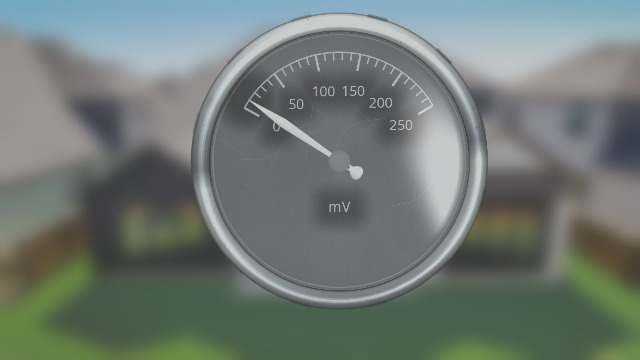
value=10 unit=mV
